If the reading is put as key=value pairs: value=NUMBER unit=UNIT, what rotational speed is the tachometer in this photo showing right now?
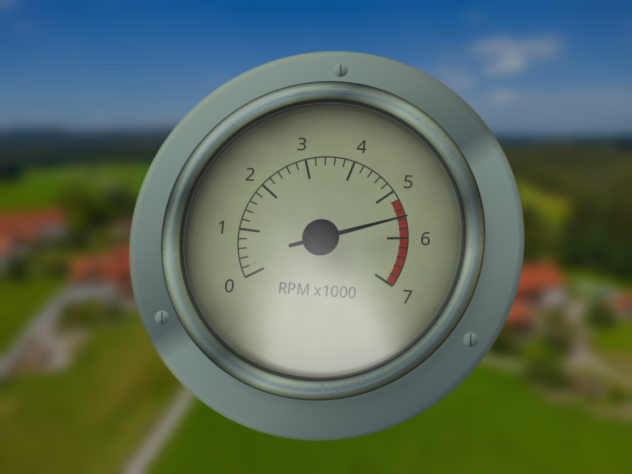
value=5600 unit=rpm
